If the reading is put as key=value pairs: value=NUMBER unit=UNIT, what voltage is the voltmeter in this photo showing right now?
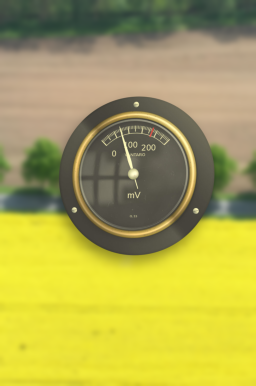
value=75 unit=mV
